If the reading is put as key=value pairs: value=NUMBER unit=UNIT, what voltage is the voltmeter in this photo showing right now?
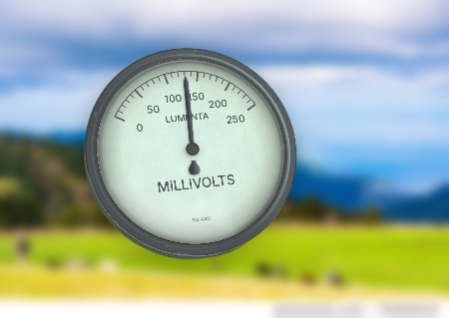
value=130 unit=mV
